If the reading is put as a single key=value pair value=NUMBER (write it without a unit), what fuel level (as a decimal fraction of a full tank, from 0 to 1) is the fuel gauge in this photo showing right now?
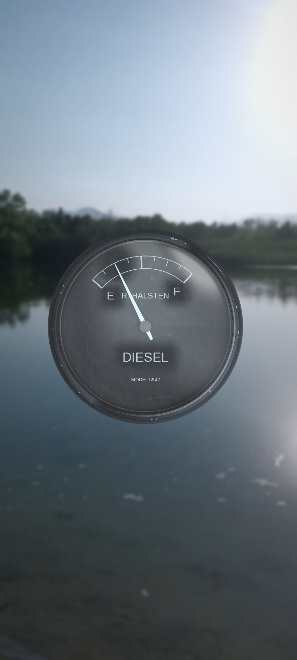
value=0.25
